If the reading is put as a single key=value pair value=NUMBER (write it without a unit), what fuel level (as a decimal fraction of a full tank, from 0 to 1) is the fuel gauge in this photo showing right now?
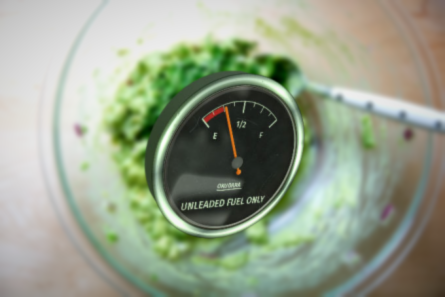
value=0.25
